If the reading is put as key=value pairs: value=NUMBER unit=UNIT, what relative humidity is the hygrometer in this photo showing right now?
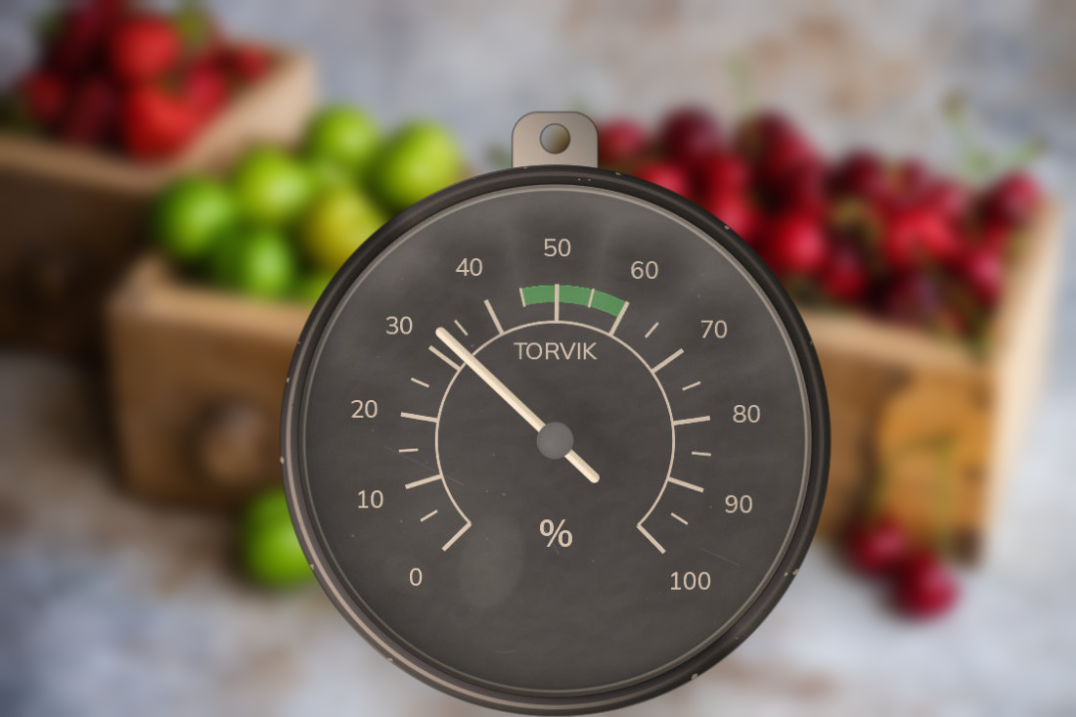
value=32.5 unit=%
